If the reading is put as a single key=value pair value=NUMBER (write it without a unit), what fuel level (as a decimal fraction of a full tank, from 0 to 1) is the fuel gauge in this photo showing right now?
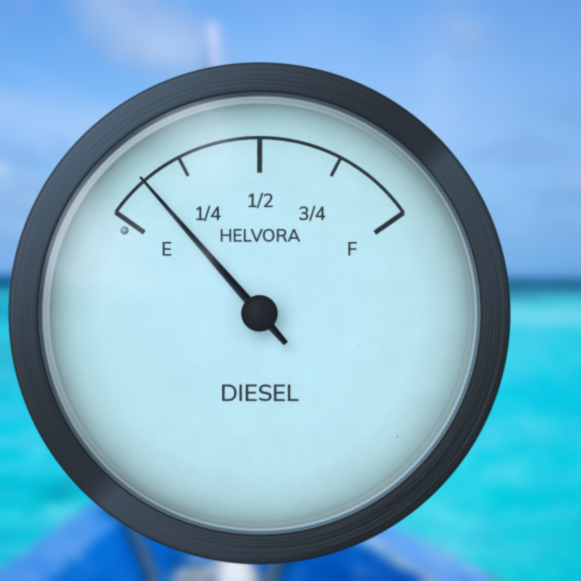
value=0.125
